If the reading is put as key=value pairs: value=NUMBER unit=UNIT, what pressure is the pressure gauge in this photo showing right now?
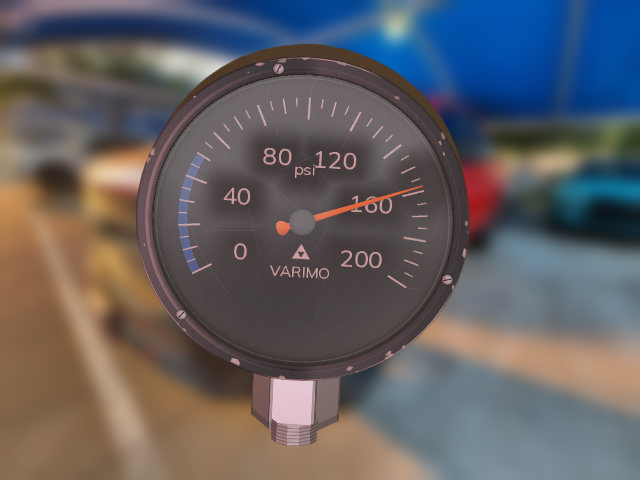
value=157.5 unit=psi
